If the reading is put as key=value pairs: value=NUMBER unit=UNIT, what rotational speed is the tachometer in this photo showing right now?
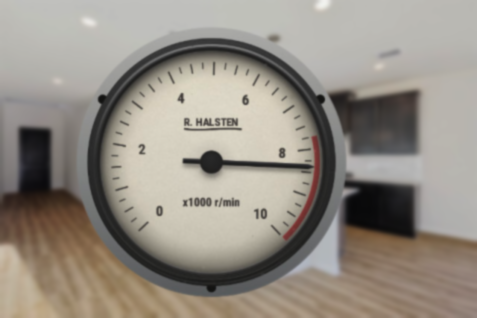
value=8375 unit=rpm
